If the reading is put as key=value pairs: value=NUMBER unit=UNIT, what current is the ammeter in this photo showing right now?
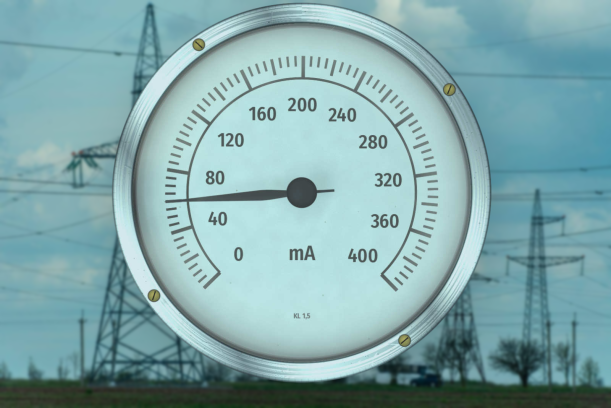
value=60 unit=mA
